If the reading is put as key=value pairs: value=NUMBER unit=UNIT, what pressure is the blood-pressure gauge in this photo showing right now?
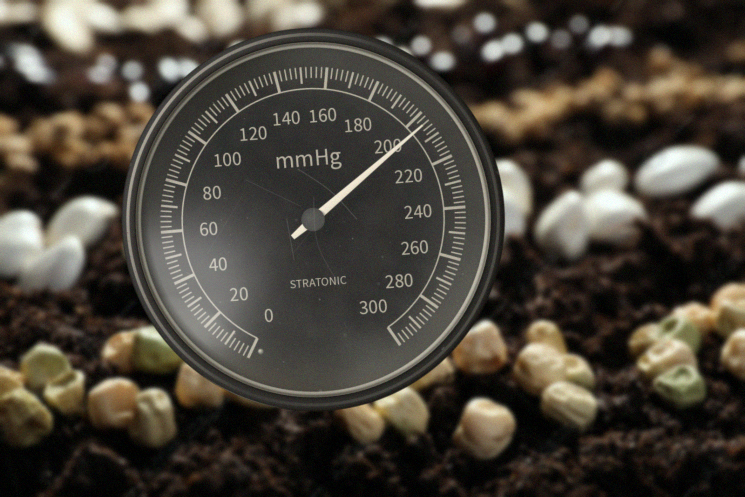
value=204 unit=mmHg
